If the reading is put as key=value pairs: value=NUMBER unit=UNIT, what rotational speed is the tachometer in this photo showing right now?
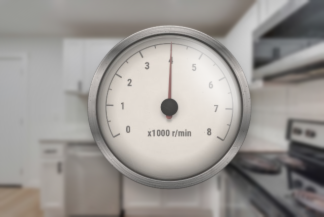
value=4000 unit=rpm
